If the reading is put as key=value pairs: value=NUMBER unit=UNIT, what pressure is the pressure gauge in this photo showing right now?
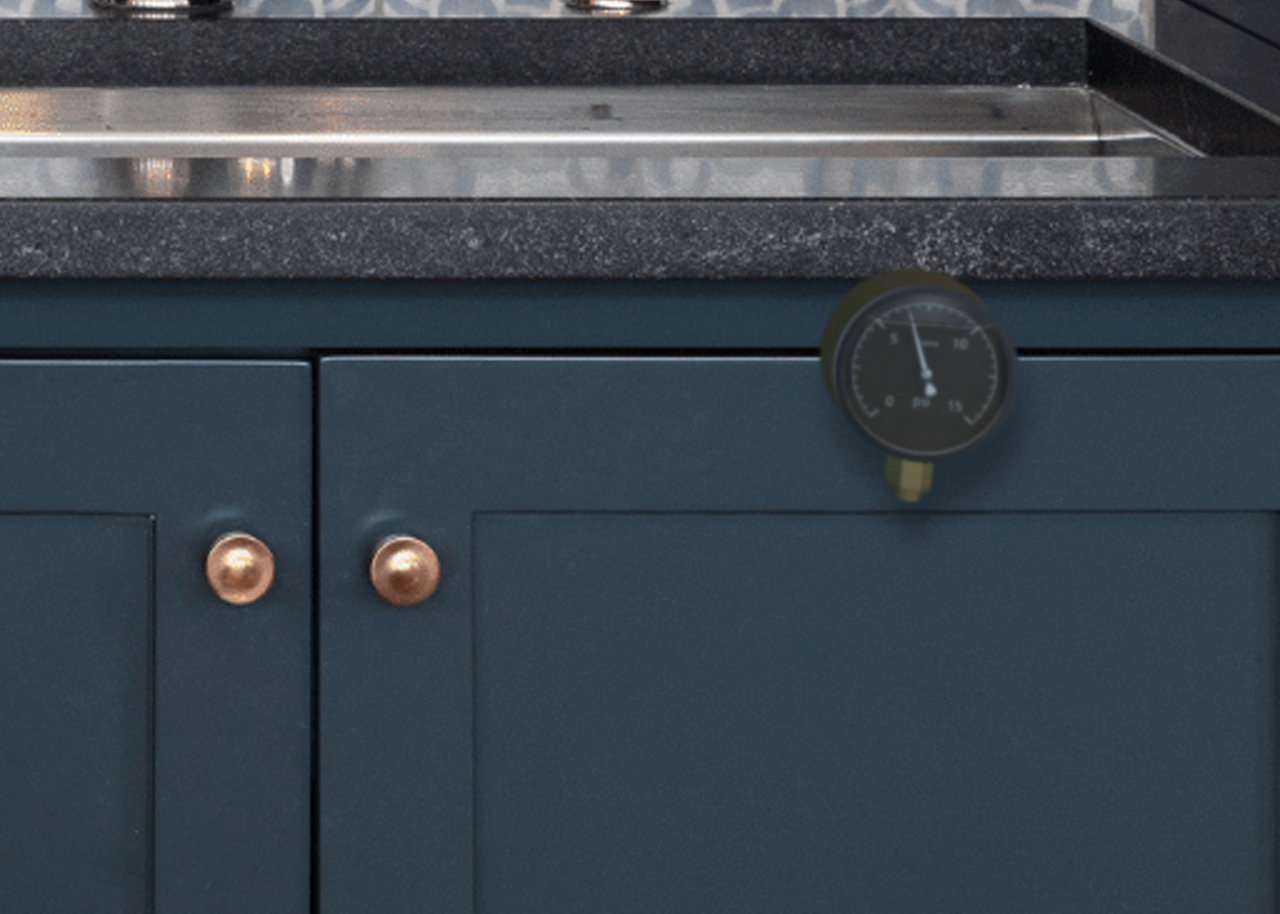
value=6.5 unit=psi
